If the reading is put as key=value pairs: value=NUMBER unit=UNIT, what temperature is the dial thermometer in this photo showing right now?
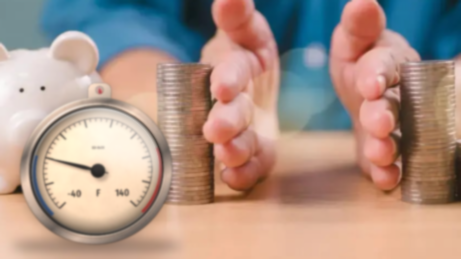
value=0 unit=°F
